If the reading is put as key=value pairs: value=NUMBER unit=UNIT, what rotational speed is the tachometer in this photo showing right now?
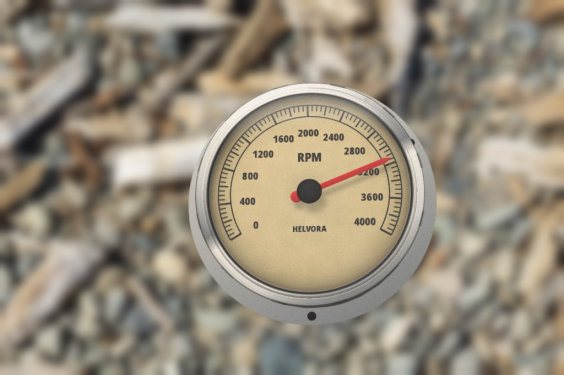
value=3150 unit=rpm
